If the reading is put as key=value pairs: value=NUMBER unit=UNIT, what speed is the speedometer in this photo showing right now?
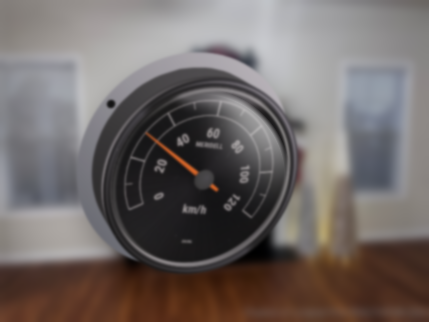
value=30 unit=km/h
